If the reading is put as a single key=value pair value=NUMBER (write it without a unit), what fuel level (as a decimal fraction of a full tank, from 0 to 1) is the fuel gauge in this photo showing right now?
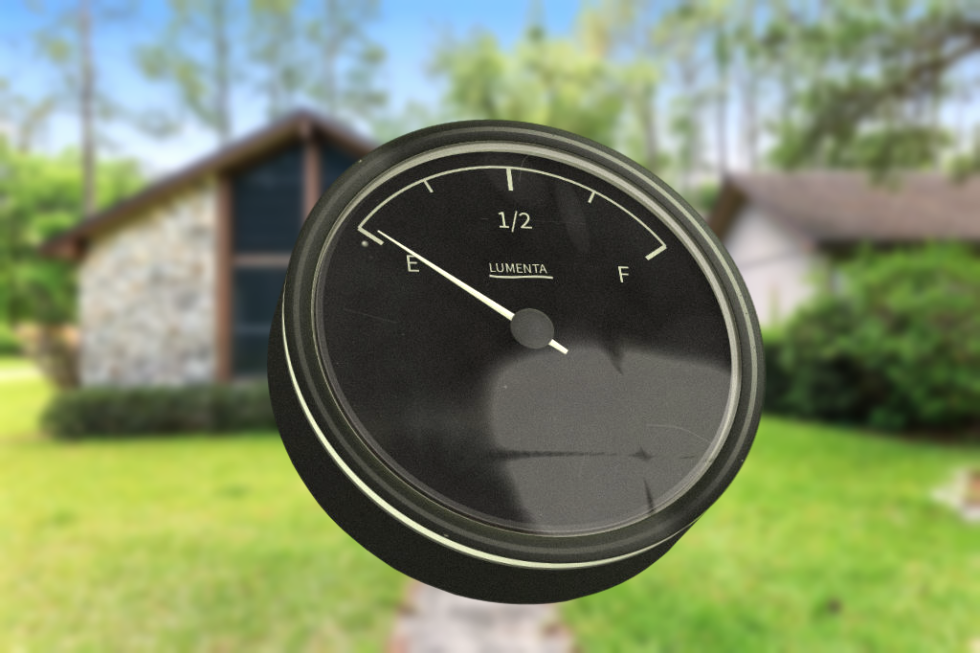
value=0
